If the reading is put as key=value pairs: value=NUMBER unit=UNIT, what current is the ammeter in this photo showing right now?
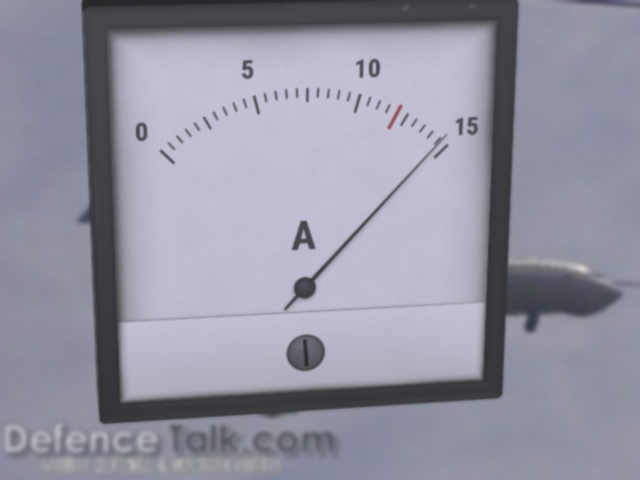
value=14.5 unit=A
